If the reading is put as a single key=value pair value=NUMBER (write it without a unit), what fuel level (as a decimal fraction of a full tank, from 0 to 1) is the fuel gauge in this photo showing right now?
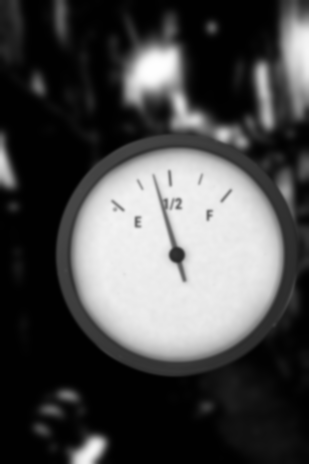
value=0.375
